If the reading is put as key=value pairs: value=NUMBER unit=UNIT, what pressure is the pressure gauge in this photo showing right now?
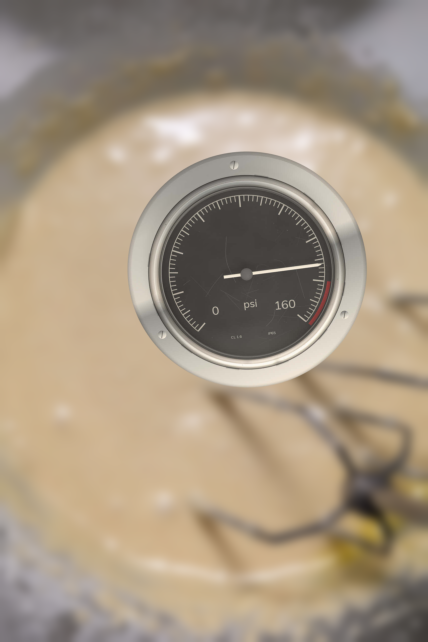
value=132 unit=psi
